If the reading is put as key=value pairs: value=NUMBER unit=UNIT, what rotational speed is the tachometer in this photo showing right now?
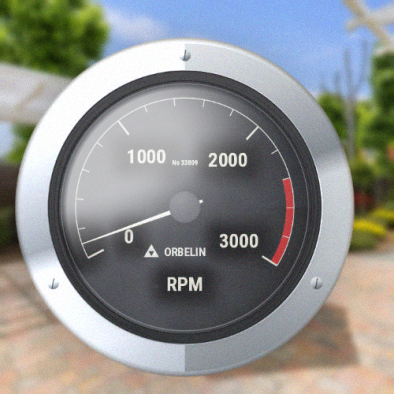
value=100 unit=rpm
